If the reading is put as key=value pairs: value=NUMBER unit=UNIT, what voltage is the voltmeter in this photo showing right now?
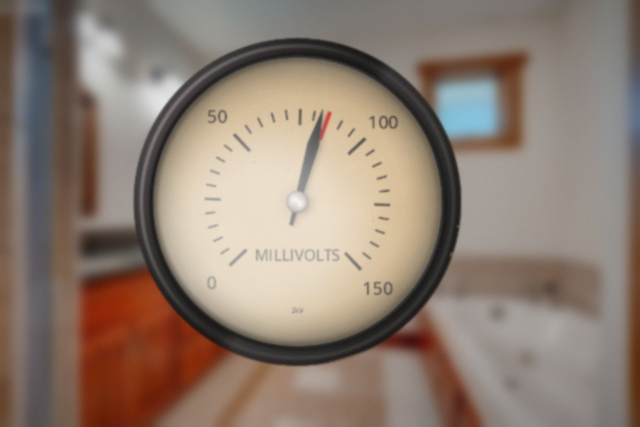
value=82.5 unit=mV
